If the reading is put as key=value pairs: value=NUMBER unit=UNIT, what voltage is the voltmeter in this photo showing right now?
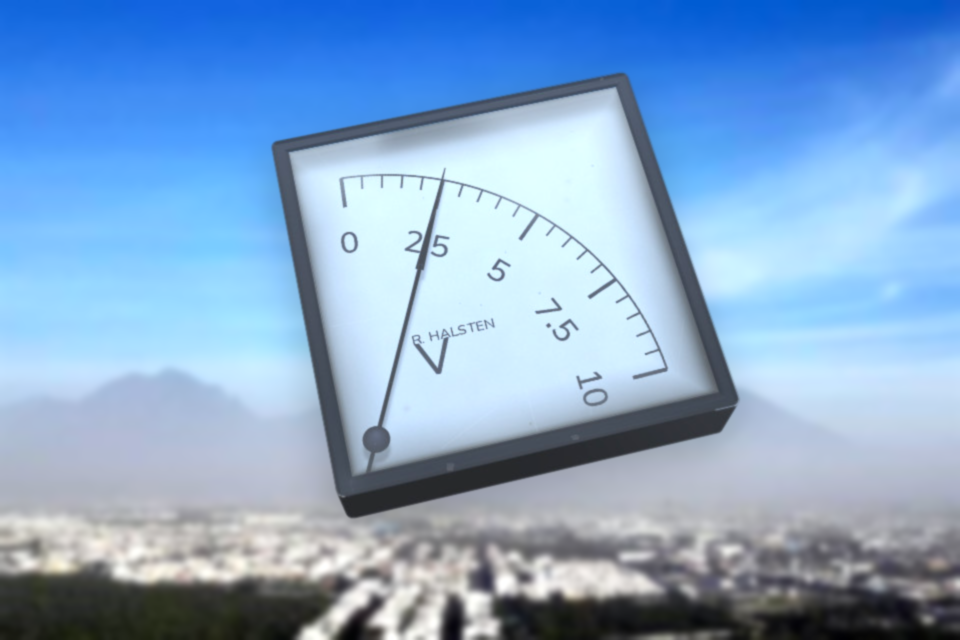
value=2.5 unit=V
